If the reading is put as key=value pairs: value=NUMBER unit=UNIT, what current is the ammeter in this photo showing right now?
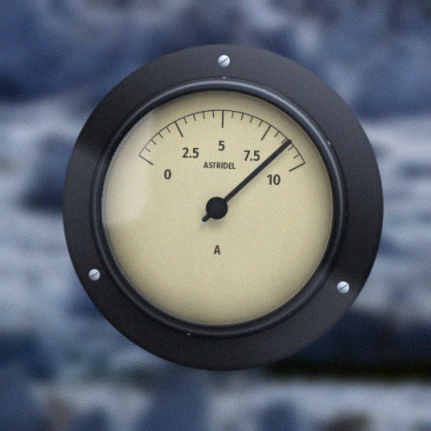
value=8.75 unit=A
